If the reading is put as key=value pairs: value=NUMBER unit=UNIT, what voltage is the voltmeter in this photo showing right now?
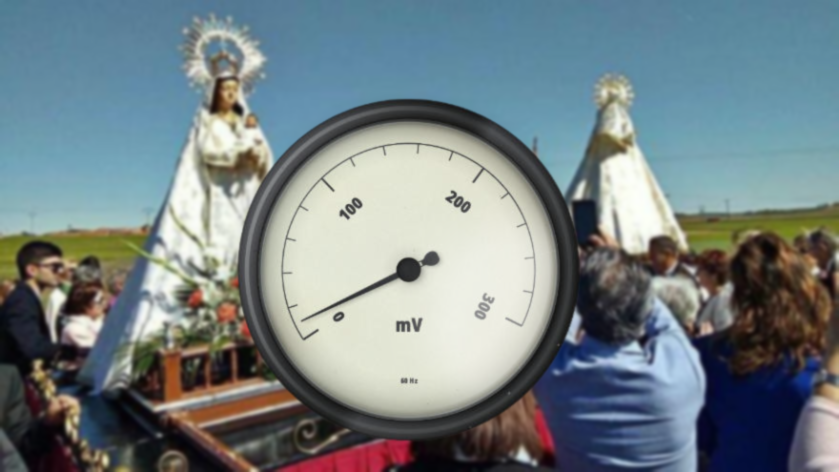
value=10 unit=mV
